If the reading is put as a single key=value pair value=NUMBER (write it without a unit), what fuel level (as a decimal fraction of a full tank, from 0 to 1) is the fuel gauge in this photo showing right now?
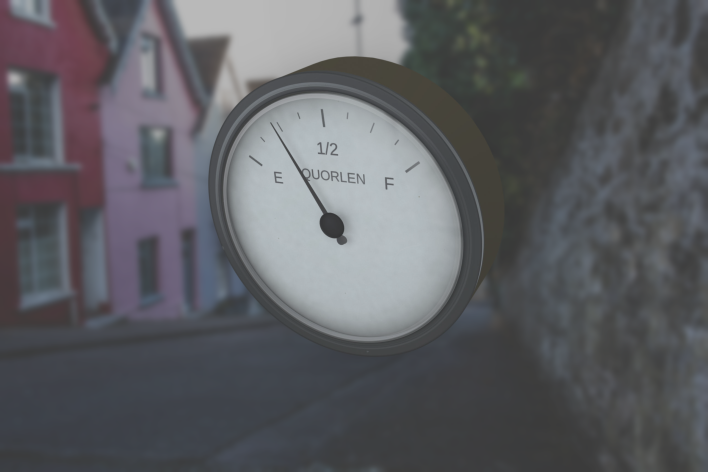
value=0.25
